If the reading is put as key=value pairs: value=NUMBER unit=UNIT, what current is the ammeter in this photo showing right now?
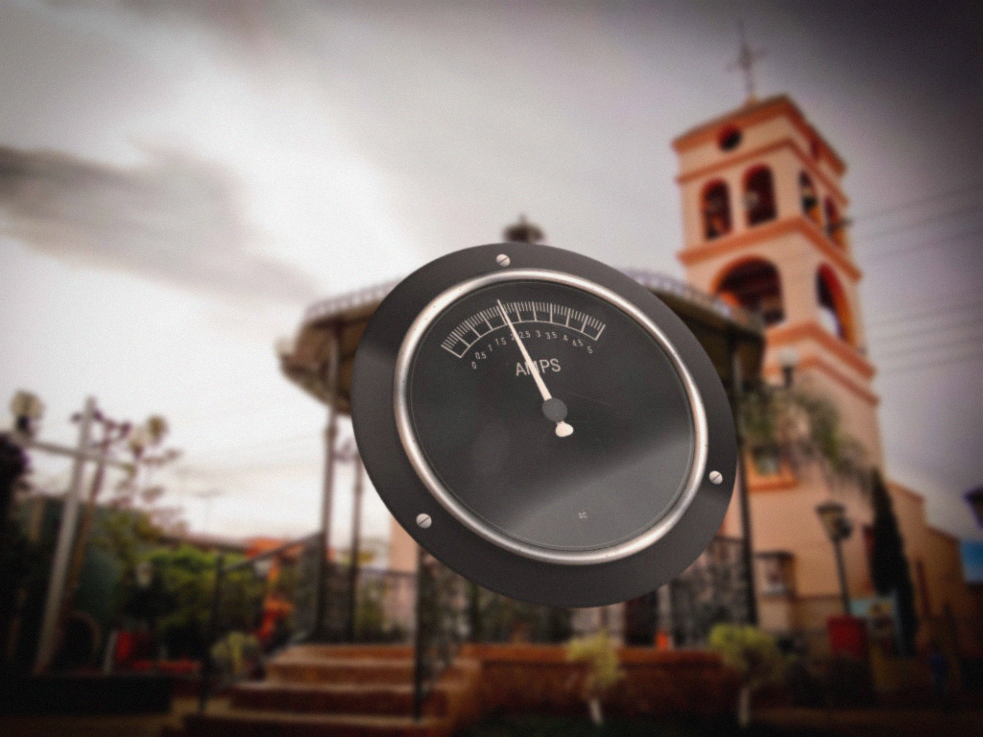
value=2 unit=A
